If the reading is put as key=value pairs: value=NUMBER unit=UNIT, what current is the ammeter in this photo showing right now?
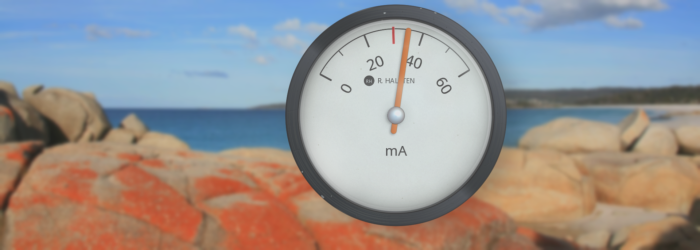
value=35 unit=mA
